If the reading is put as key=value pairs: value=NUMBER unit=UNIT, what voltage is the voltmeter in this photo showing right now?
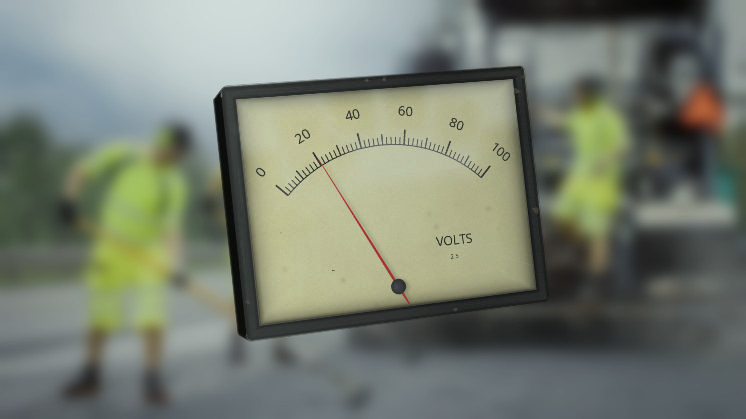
value=20 unit=V
